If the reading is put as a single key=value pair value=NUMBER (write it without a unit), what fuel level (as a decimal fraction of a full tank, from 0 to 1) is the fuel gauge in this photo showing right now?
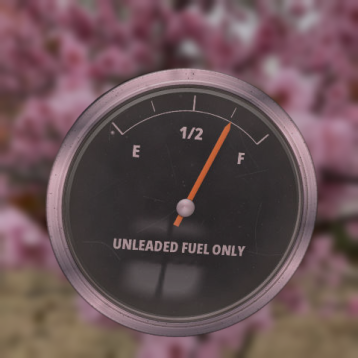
value=0.75
